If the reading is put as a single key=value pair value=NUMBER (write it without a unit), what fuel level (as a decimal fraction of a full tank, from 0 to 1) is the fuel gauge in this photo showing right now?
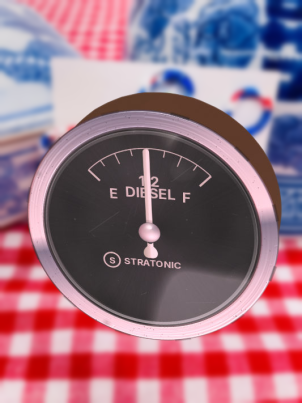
value=0.5
